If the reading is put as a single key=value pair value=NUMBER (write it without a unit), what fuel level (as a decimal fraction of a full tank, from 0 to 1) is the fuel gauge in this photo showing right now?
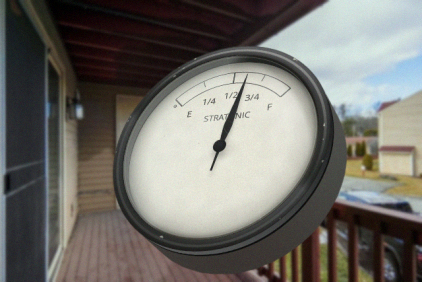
value=0.625
